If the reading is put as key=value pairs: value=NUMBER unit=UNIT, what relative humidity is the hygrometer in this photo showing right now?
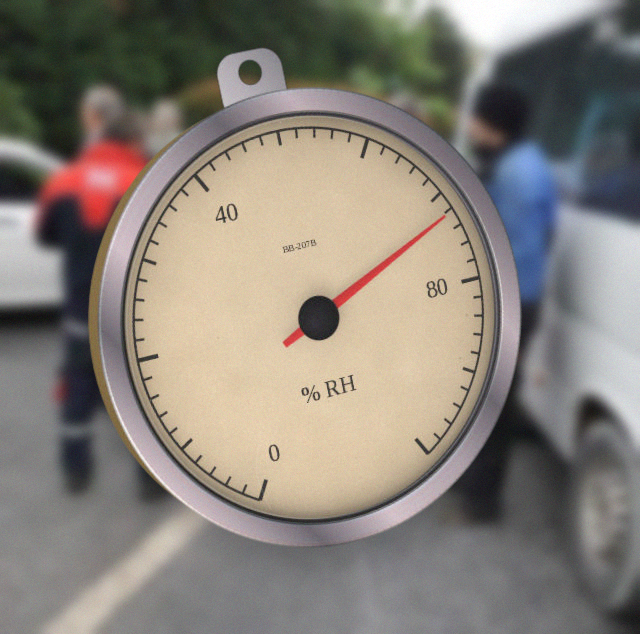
value=72 unit=%
